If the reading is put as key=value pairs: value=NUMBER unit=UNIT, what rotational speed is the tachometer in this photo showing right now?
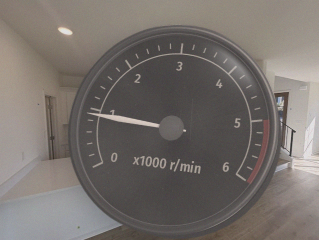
value=900 unit=rpm
